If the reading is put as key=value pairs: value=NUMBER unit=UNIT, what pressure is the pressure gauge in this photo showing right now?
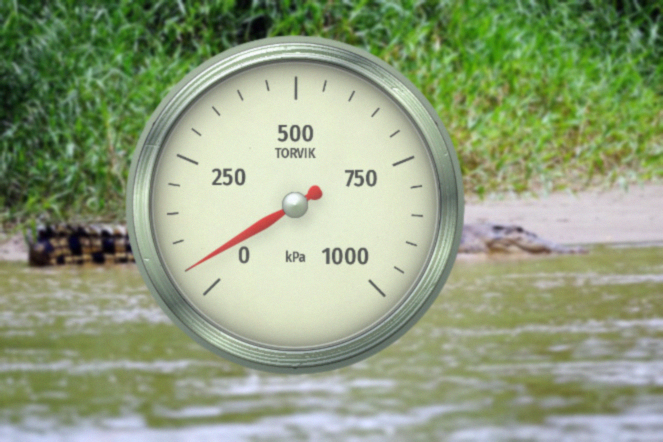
value=50 unit=kPa
